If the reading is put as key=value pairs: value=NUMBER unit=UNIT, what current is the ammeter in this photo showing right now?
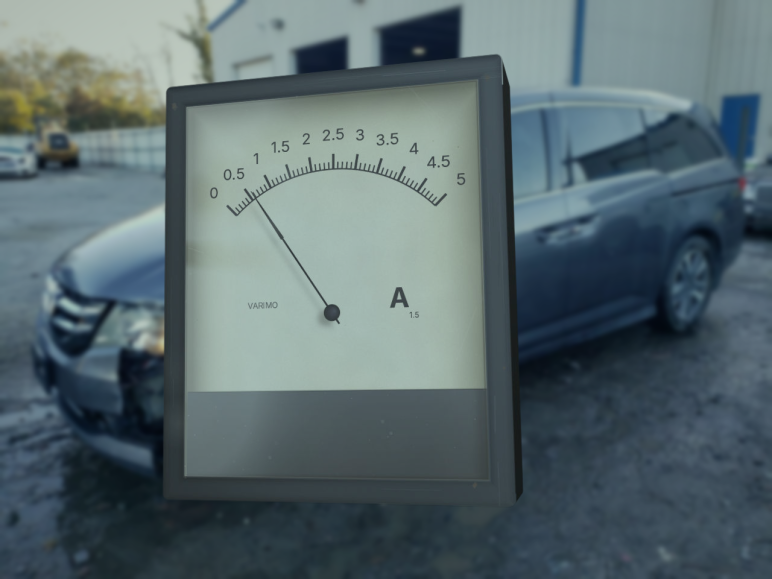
value=0.6 unit=A
